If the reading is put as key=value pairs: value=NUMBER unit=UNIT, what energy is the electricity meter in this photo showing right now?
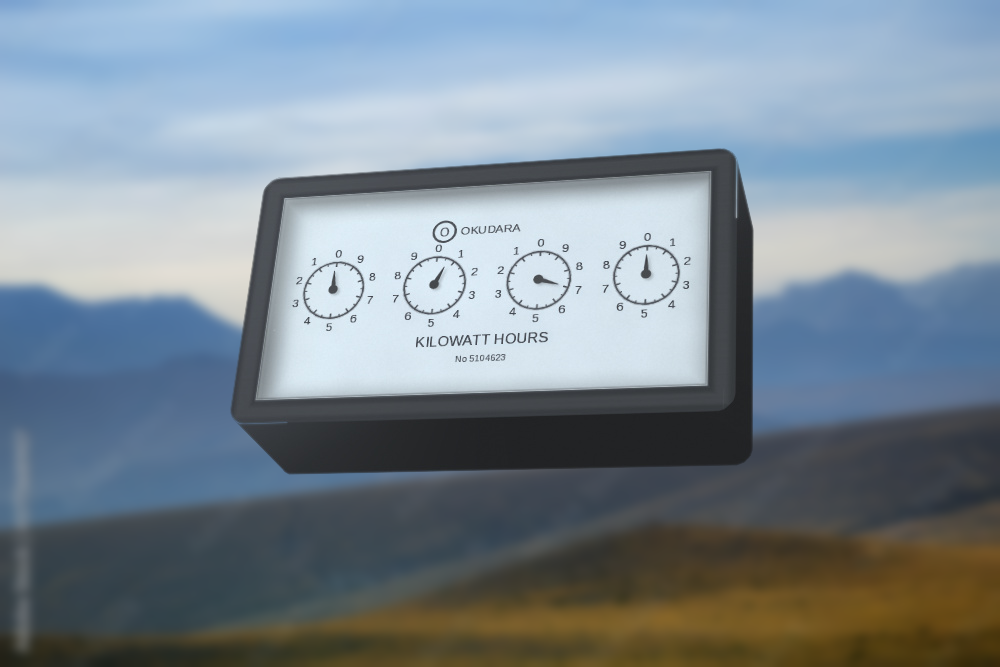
value=70 unit=kWh
